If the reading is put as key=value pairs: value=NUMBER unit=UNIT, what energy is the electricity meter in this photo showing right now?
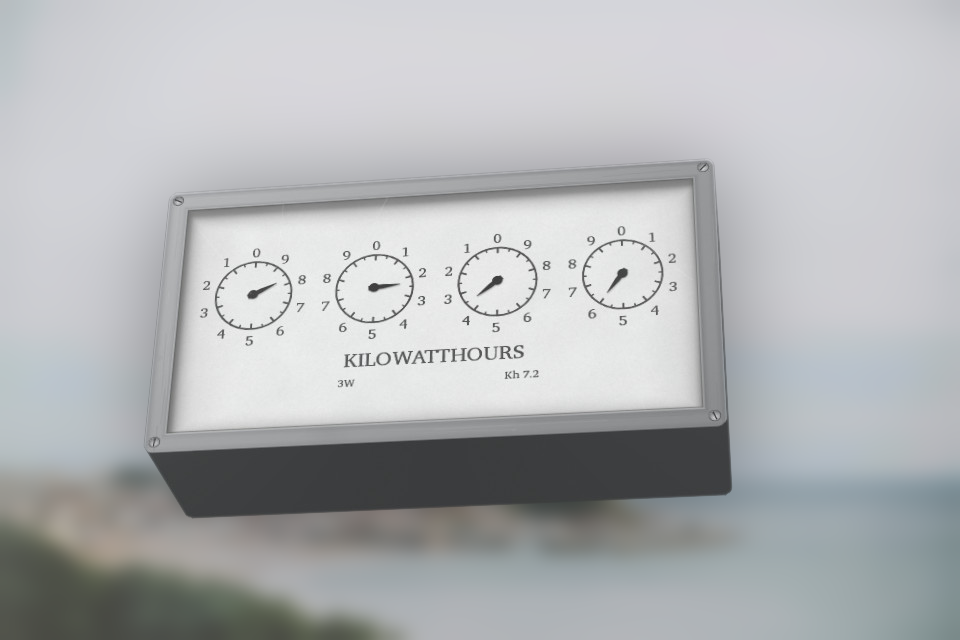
value=8236 unit=kWh
